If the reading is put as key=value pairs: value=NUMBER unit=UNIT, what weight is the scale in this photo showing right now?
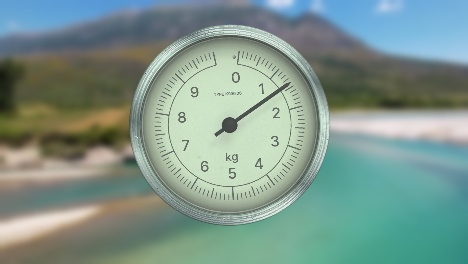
value=1.4 unit=kg
